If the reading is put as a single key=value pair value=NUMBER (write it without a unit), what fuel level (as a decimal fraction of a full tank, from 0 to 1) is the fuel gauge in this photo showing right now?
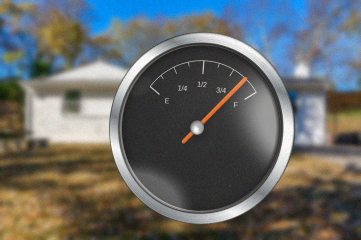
value=0.875
